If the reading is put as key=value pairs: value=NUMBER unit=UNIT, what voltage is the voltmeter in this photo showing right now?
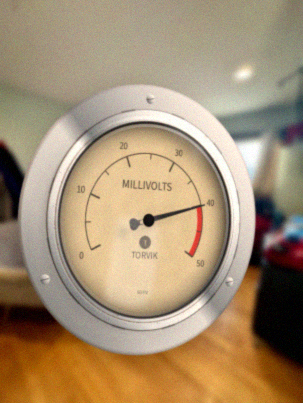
value=40 unit=mV
